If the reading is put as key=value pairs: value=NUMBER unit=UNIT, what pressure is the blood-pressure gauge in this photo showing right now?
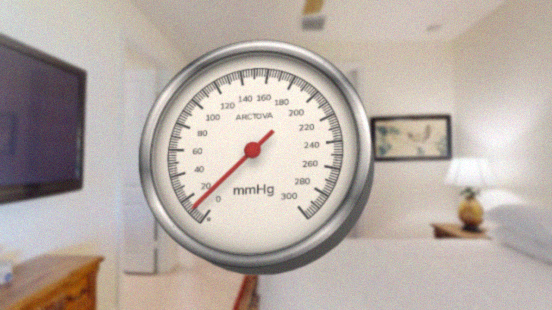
value=10 unit=mmHg
